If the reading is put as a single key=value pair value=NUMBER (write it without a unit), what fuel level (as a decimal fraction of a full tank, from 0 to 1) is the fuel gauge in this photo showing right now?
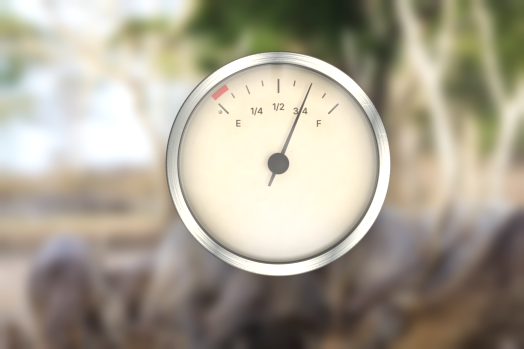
value=0.75
